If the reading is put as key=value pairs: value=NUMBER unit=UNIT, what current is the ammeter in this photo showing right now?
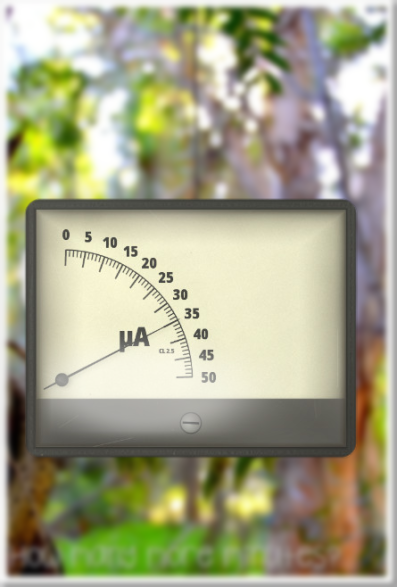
value=35 unit=µA
